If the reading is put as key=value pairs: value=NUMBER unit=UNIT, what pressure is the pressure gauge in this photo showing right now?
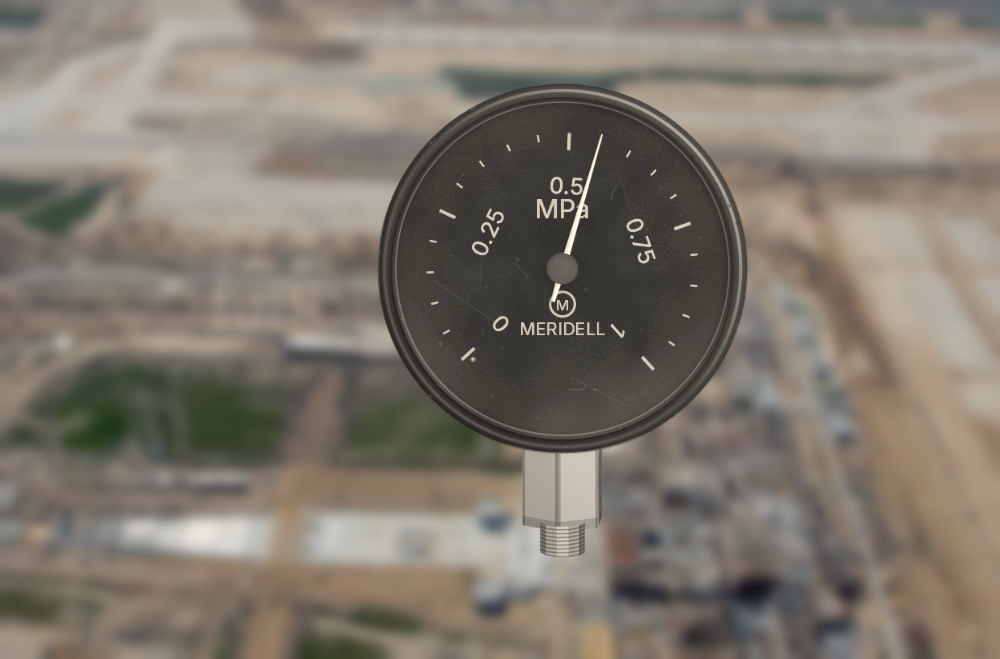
value=0.55 unit=MPa
